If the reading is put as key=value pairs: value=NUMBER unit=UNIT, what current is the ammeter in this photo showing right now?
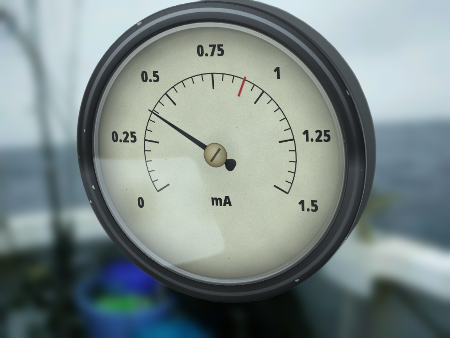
value=0.4 unit=mA
